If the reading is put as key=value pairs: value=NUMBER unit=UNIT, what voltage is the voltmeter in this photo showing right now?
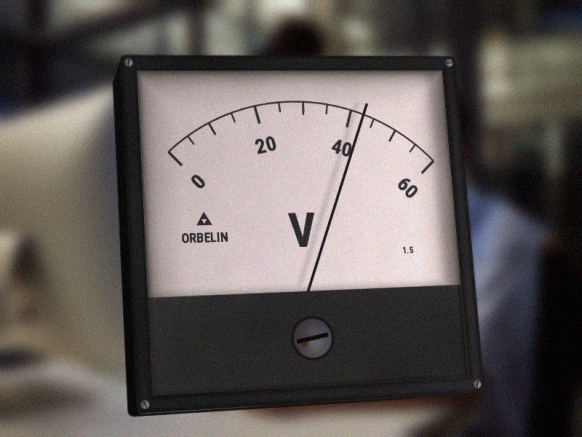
value=42.5 unit=V
